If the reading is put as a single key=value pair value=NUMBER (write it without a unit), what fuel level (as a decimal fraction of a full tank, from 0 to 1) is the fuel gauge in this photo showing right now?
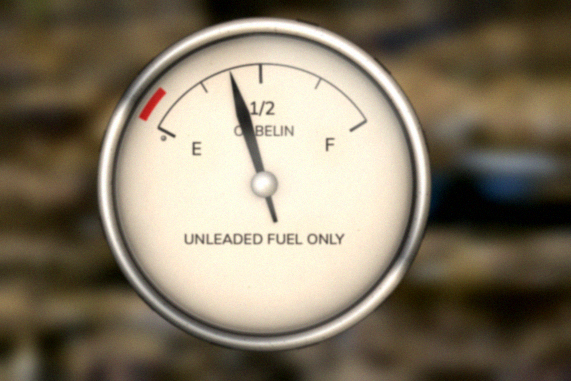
value=0.375
